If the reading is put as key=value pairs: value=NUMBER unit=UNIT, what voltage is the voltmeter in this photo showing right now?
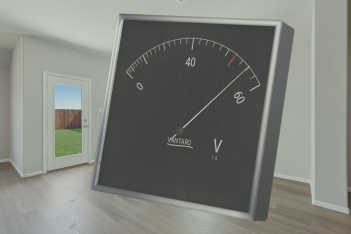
value=56 unit=V
